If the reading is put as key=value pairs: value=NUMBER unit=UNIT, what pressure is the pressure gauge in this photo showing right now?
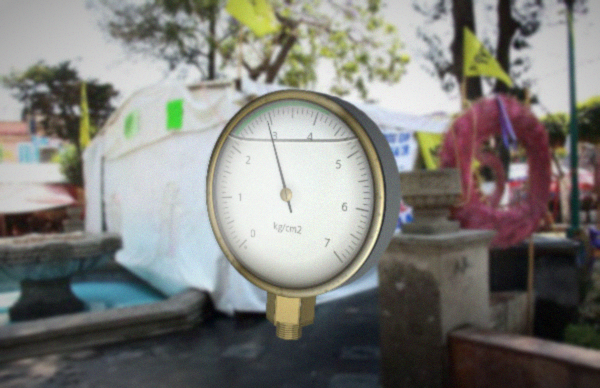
value=3 unit=kg/cm²
